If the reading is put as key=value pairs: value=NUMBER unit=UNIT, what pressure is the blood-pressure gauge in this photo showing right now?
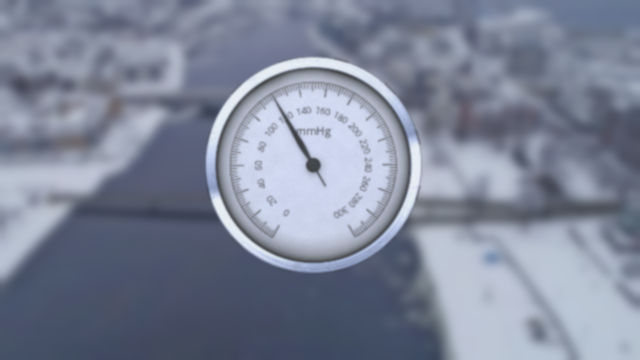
value=120 unit=mmHg
